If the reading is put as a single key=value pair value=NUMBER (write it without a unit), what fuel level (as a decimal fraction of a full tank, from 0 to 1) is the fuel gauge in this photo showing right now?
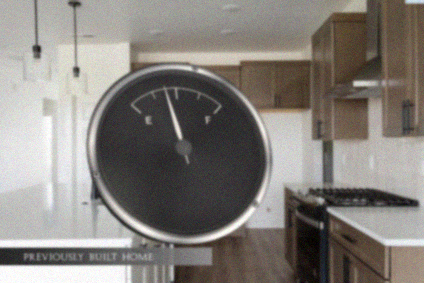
value=0.375
